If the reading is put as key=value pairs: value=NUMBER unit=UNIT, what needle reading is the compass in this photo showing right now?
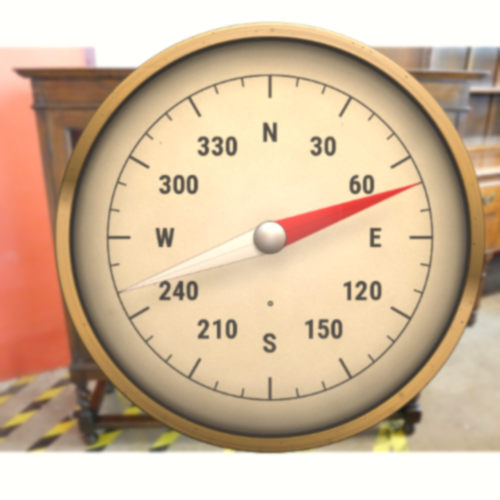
value=70 unit=°
